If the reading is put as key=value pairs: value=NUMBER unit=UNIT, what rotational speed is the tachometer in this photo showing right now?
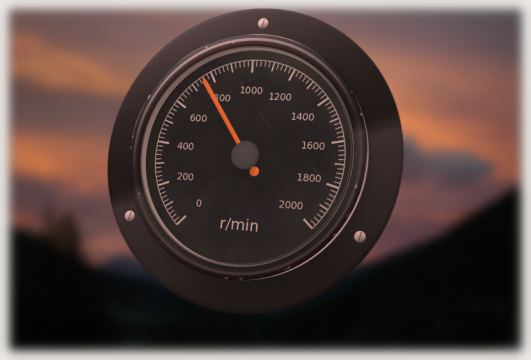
value=760 unit=rpm
